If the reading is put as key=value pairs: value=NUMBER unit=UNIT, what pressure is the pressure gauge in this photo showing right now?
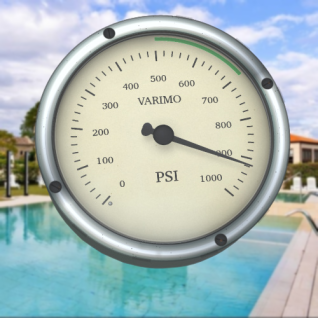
value=920 unit=psi
